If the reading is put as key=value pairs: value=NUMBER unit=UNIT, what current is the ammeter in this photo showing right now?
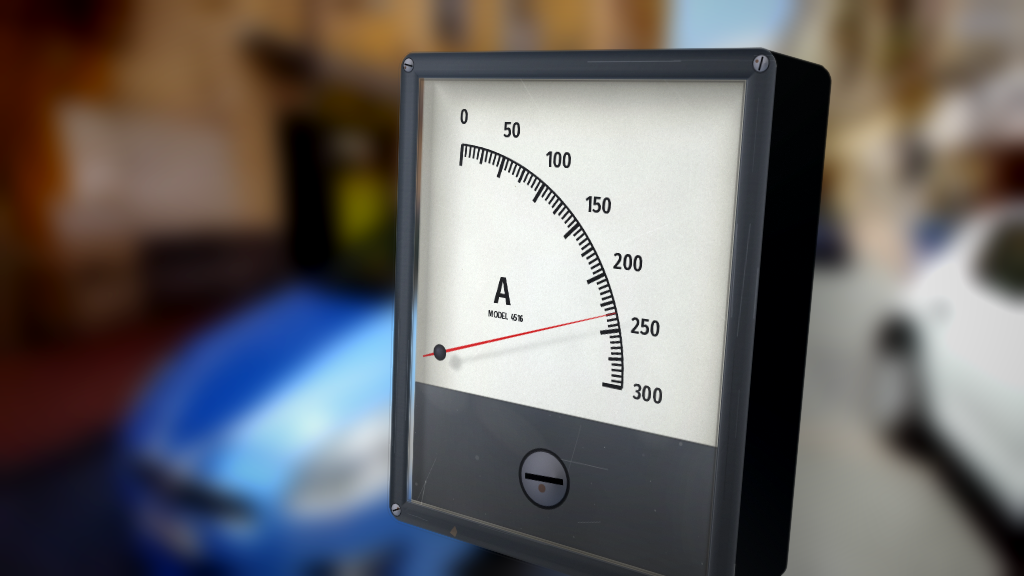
value=235 unit=A
